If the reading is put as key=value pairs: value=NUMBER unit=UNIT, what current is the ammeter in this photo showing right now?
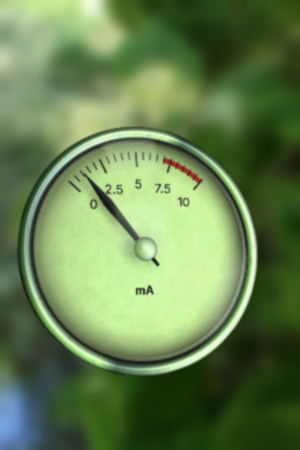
value=1 unit=mA
